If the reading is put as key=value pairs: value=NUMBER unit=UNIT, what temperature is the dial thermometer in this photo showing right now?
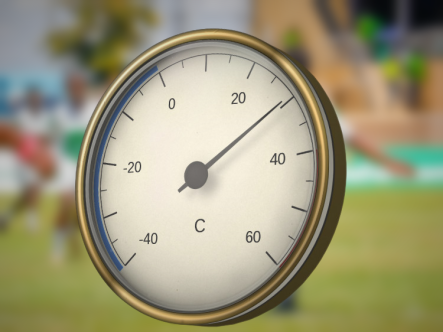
value=30 unit=°C
